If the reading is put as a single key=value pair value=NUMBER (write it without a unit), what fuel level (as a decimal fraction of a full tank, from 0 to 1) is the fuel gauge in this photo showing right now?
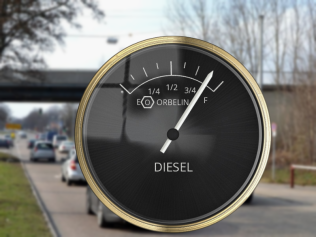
value=0.875
